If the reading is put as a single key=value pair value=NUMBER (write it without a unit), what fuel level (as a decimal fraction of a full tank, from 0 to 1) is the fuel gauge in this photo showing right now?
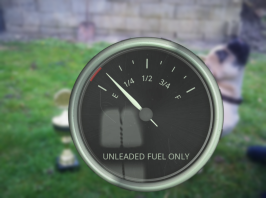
value=0.125
